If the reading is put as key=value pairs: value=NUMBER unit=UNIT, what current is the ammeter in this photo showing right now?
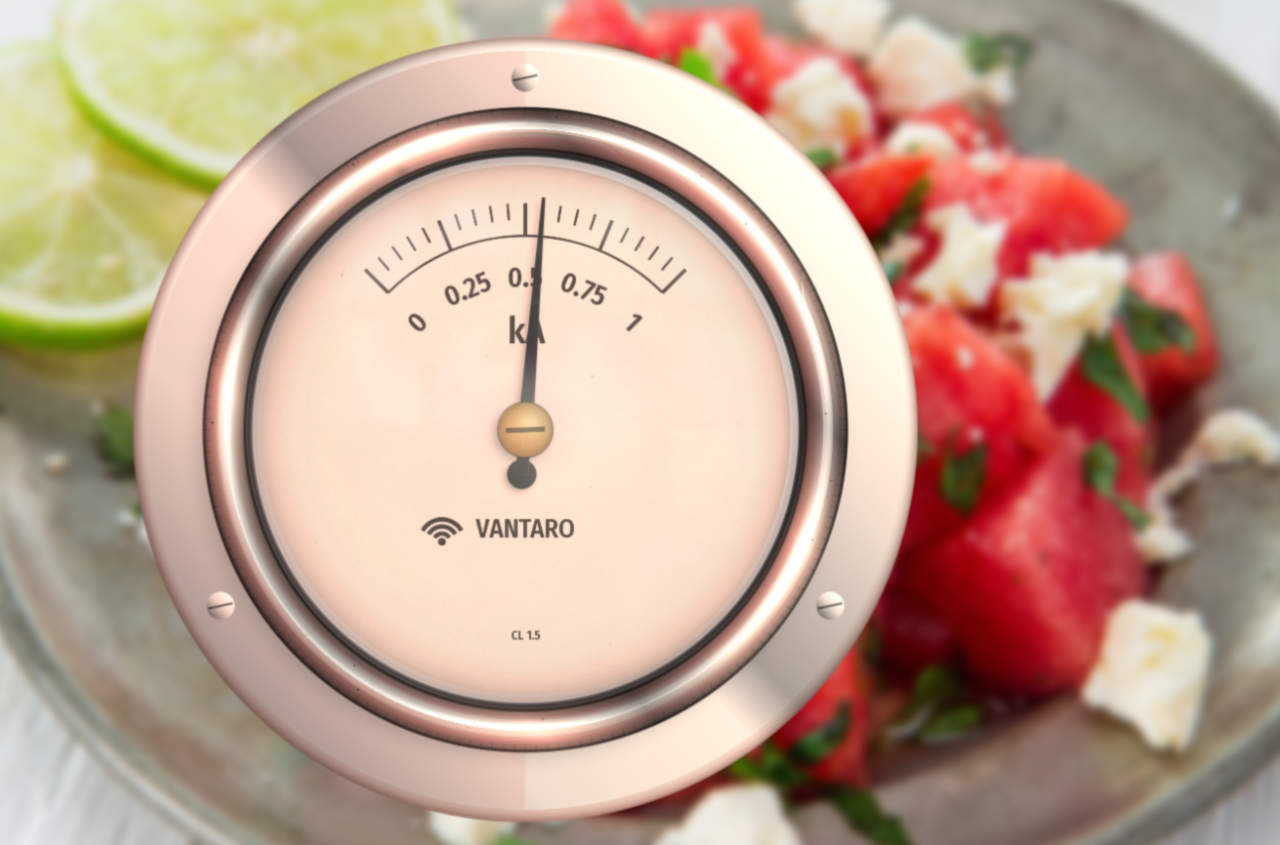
value=0.55 unit=kA
